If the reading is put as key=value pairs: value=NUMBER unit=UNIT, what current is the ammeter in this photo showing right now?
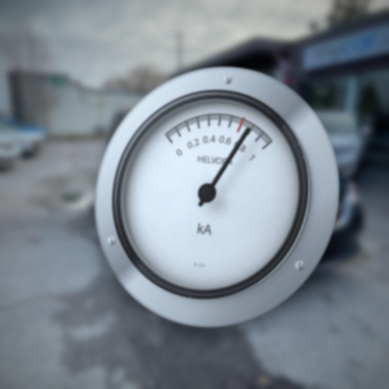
value=0.8 unit=kA
